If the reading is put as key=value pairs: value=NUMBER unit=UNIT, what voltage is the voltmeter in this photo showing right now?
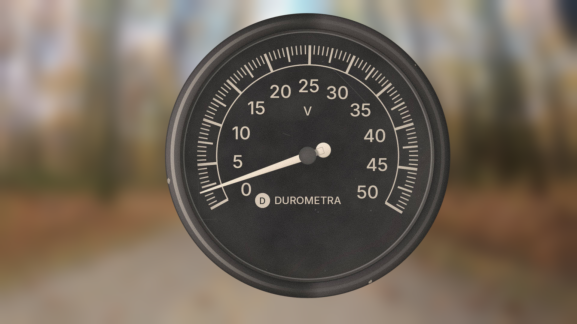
value=2 unit=V
